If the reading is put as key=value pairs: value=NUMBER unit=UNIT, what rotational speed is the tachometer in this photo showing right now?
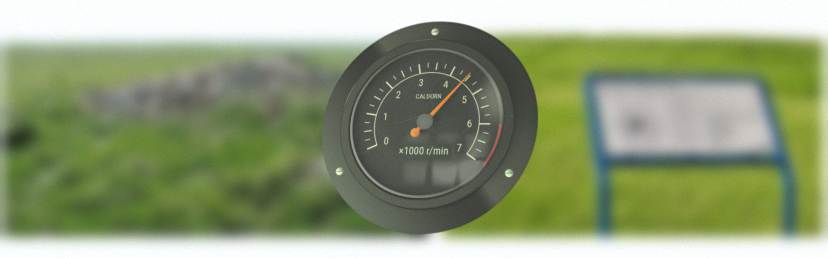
value=4500 unit=rpm
